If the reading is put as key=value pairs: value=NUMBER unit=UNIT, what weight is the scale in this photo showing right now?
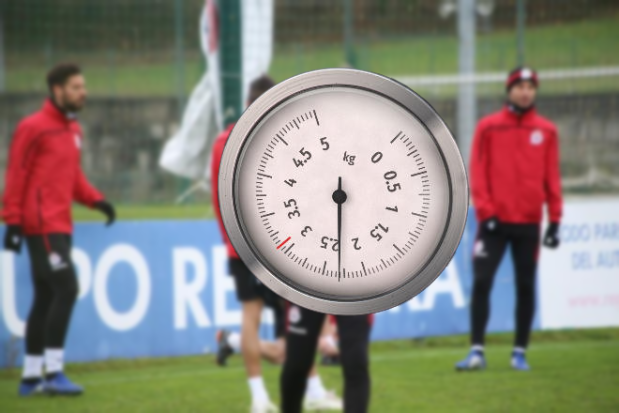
value=2.3 unit=kg
